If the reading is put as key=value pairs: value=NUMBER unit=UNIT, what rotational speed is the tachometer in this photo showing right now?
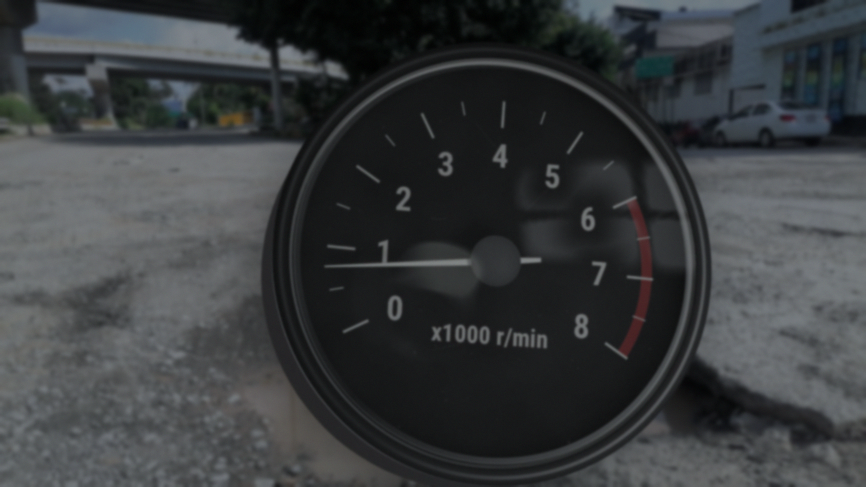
value=750 unit=rpm
